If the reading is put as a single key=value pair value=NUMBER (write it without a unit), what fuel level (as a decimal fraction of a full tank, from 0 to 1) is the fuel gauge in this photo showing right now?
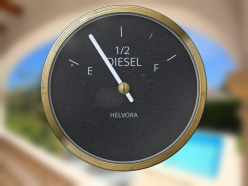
value=0.25
